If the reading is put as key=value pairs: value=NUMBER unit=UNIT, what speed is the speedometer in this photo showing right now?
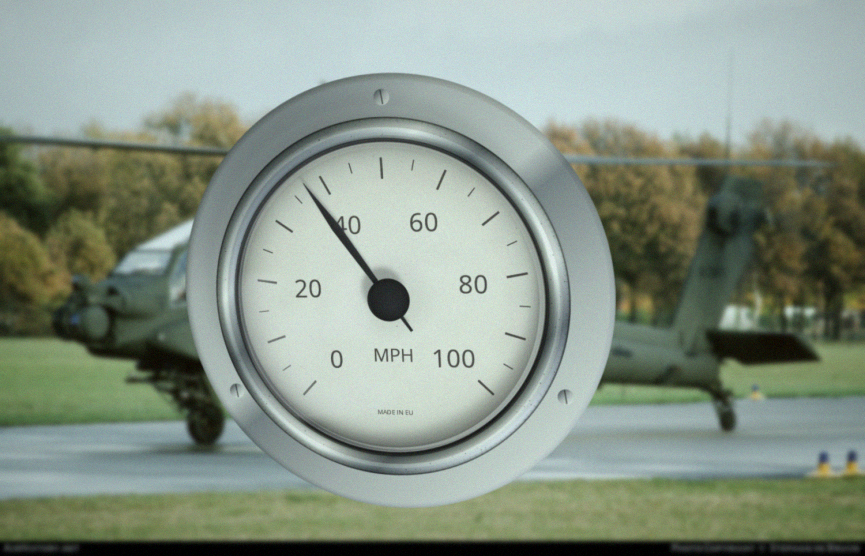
value=37.5 unit=mph
